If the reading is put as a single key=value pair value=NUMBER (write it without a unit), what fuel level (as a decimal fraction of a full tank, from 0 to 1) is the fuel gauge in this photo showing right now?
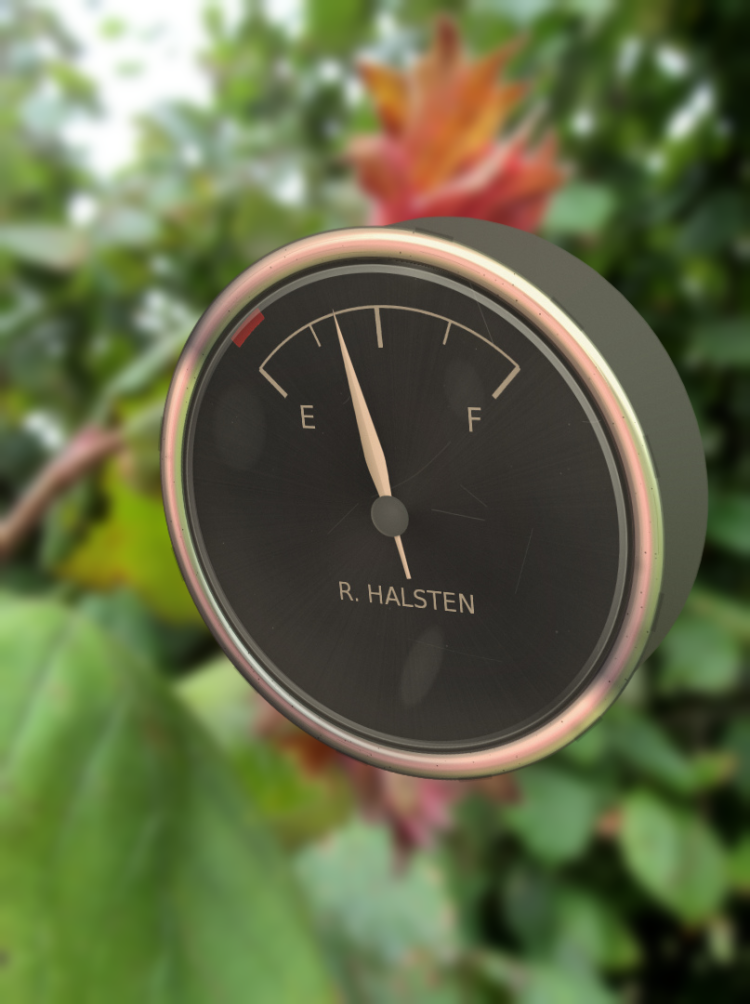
value=0.375
